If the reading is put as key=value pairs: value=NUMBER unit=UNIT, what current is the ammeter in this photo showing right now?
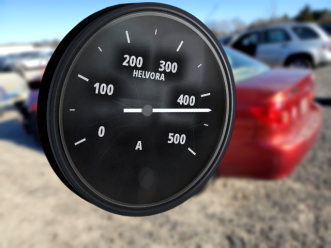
value=425 unit=A
